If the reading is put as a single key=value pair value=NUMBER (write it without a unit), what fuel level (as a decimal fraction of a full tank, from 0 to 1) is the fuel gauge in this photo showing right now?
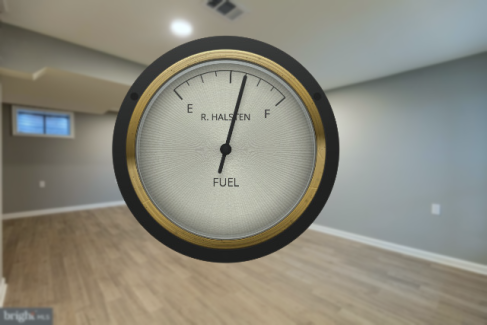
value=0.625
